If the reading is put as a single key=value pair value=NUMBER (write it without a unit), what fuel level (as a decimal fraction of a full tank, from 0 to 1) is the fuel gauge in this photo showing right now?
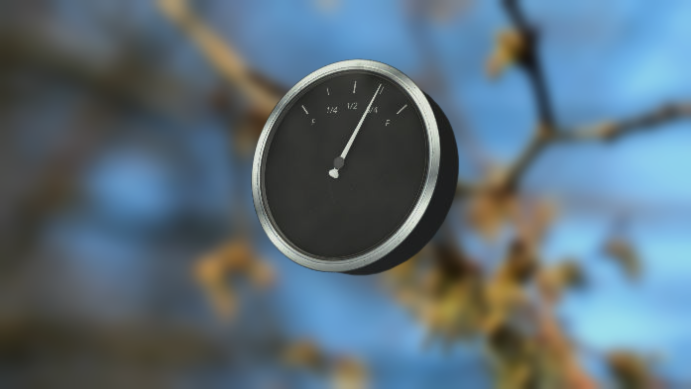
value=0.75
